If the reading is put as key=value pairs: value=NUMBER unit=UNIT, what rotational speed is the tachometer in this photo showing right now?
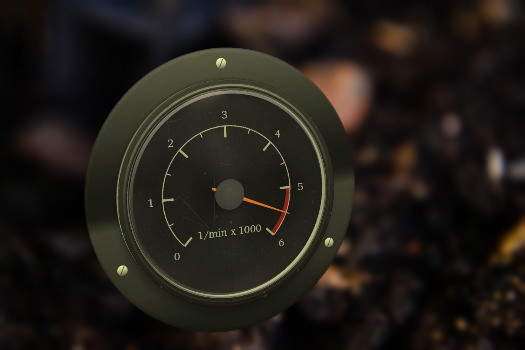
value=5500 unit=rpm
